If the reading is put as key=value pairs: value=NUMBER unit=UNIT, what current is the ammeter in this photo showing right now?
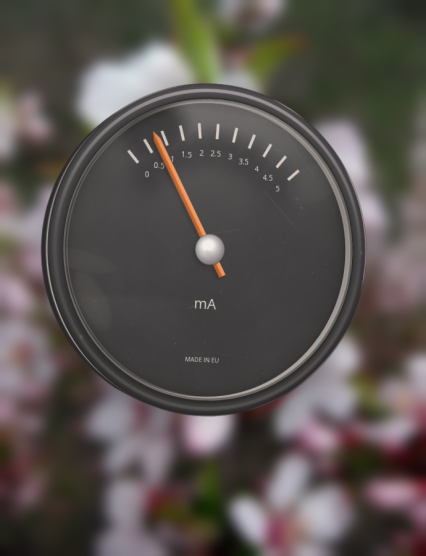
value=0.75 unit=mA
